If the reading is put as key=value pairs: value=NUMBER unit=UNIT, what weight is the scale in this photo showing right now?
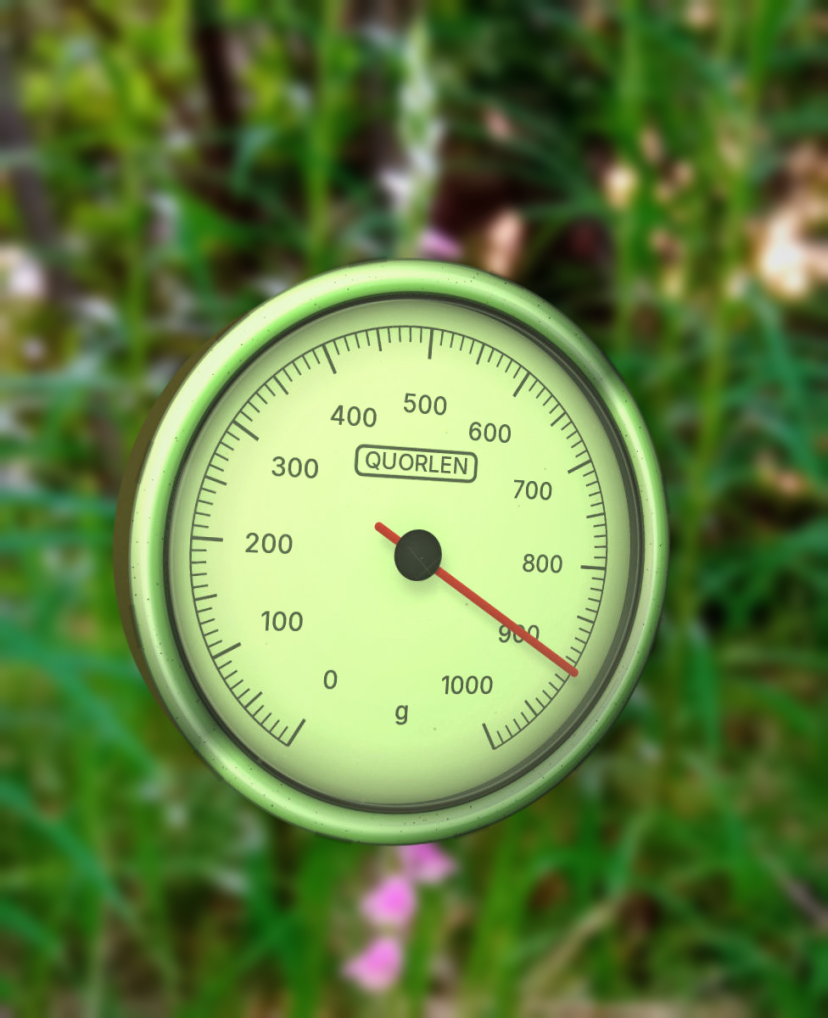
value=900 unit=g
